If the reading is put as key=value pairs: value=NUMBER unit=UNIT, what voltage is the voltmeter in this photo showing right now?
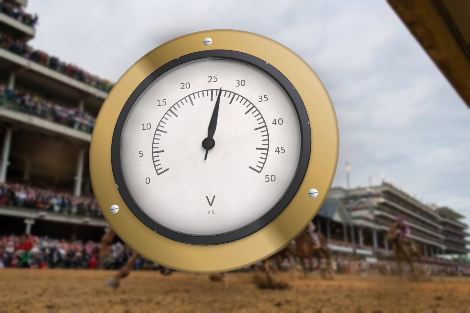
value=27 unit=V
